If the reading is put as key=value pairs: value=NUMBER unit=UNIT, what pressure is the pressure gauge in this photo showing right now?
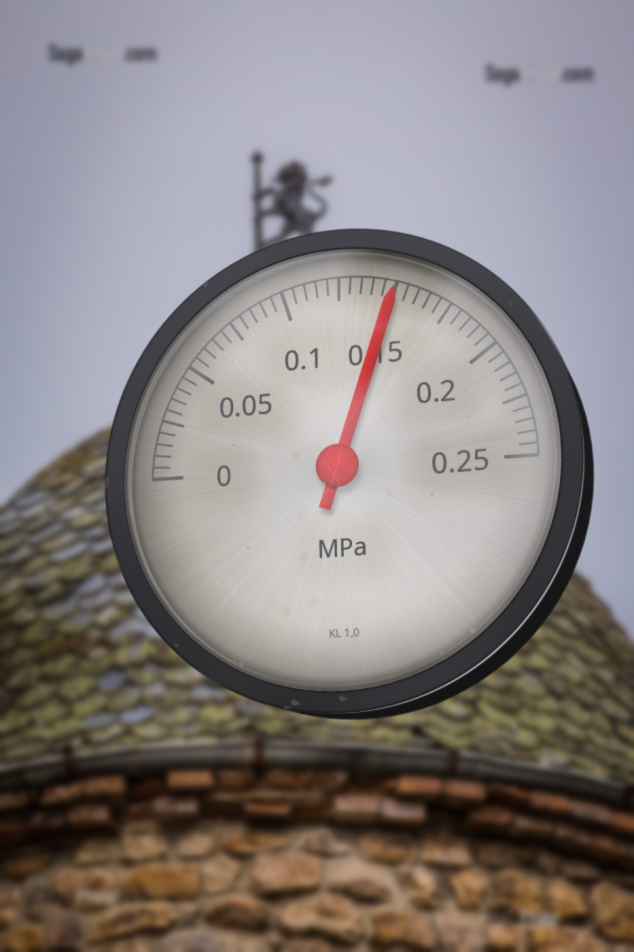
value=0.15 unit=MPa
